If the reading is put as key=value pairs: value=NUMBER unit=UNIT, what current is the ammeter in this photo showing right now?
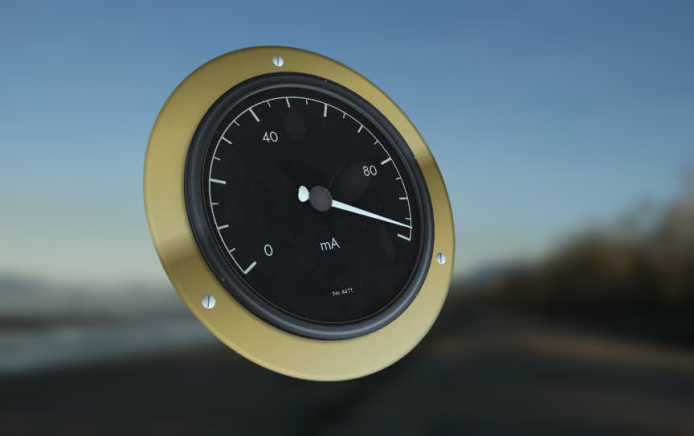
value=97.5 unit=mA
